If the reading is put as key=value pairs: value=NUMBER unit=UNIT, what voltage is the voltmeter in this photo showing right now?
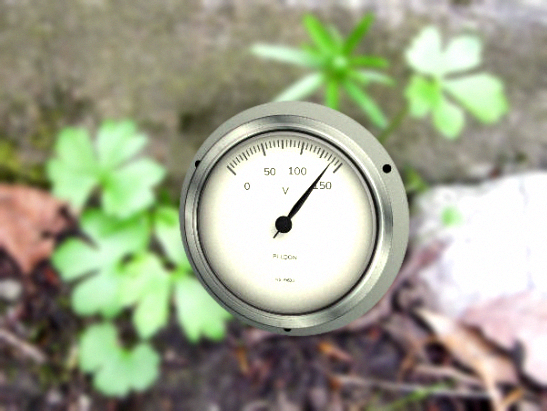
value=140 unit=V
